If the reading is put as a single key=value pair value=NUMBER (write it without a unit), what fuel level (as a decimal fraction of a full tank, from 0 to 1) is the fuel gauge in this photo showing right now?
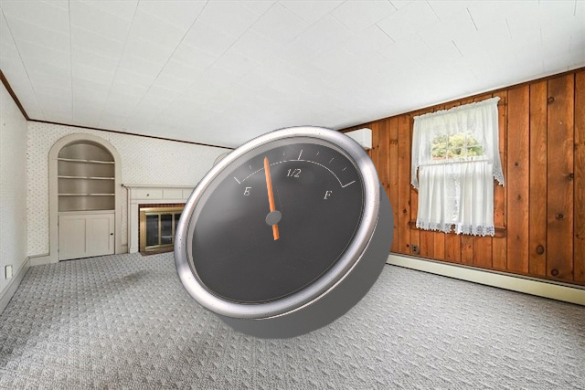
value=0.25
